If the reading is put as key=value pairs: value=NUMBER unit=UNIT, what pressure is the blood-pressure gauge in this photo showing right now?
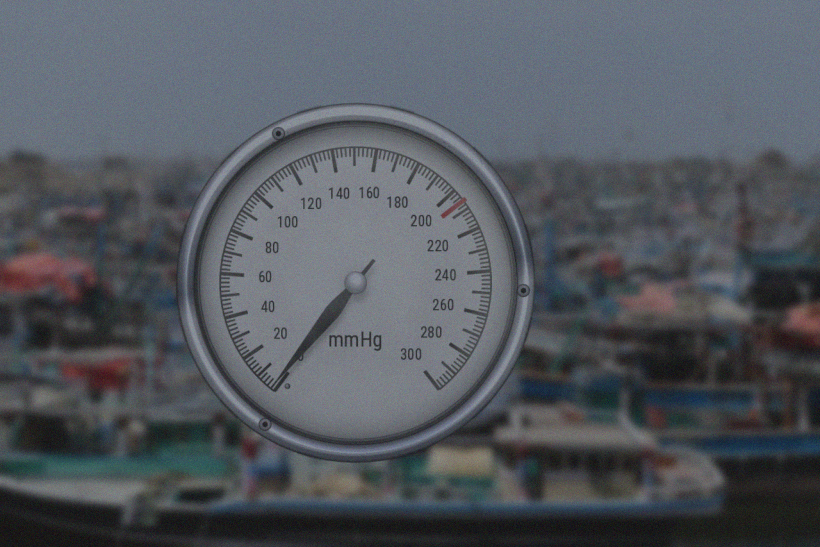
value=2 unit=mmHg
